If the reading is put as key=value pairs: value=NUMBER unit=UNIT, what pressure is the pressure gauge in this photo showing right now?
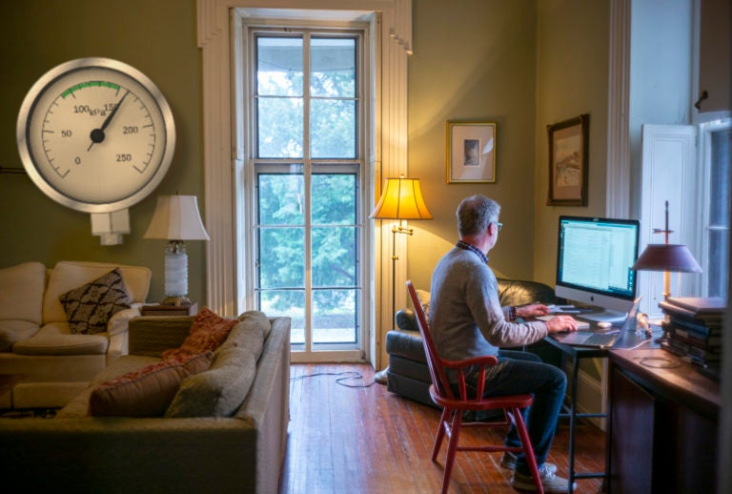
value=160 unit=kPa
